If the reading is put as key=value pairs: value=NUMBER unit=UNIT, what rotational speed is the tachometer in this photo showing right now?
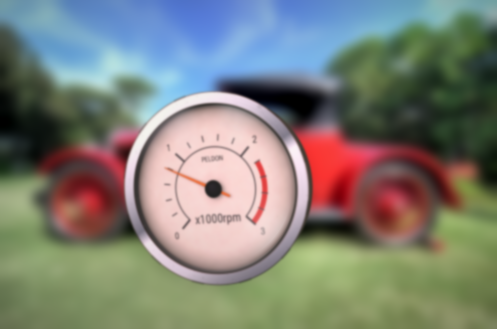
value=800 unit=rpm
